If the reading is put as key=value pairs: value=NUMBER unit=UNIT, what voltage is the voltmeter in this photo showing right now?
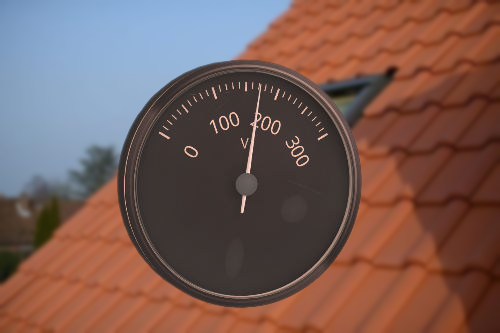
value=170 unit=V
